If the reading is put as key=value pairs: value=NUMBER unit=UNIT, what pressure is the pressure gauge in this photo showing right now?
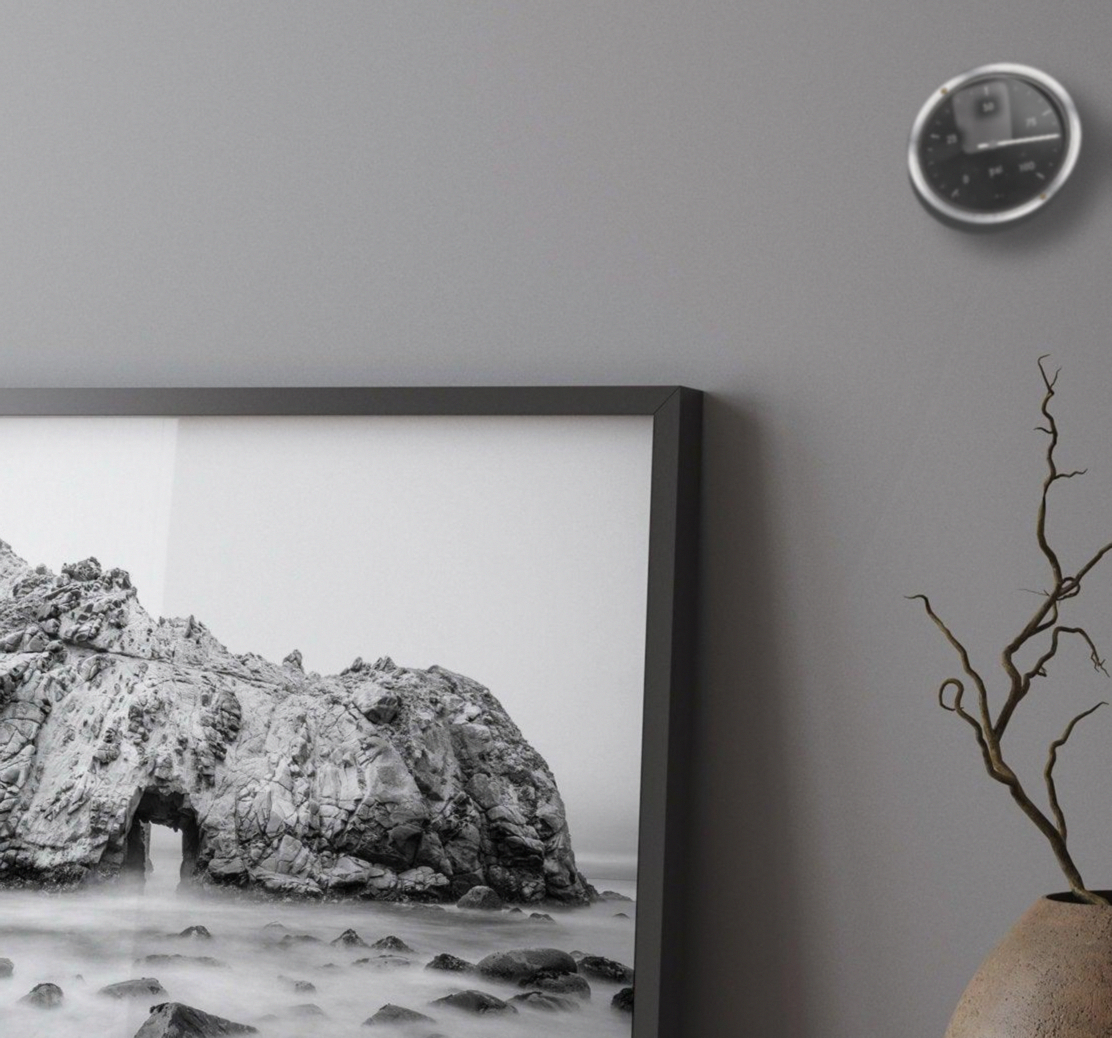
value=85 unit=psi
